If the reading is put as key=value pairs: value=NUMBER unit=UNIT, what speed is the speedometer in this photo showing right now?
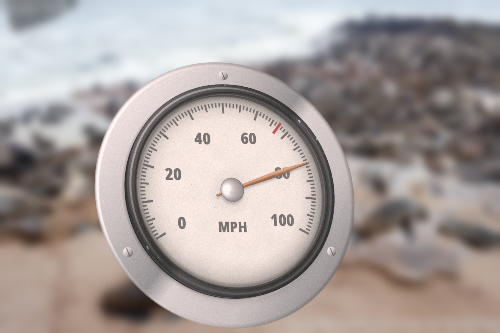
value=80 unit=mph
